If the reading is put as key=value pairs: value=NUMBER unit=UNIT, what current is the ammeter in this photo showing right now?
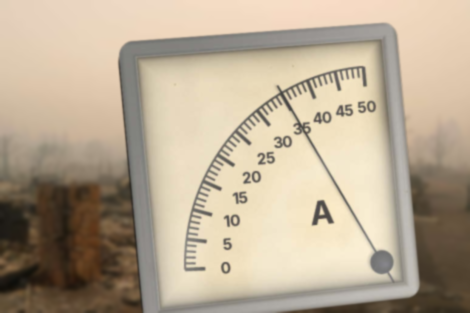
value=35 unit=A
